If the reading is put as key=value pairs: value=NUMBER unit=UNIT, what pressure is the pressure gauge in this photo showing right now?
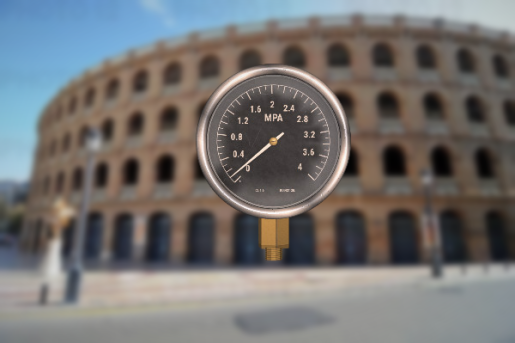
value=0.1 unit=MPa
